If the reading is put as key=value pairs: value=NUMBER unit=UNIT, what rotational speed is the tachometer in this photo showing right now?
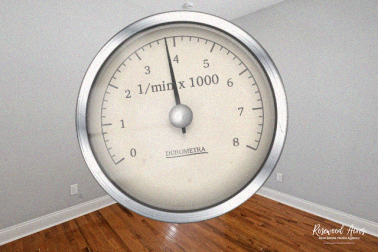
value=3800 unit=rpm
